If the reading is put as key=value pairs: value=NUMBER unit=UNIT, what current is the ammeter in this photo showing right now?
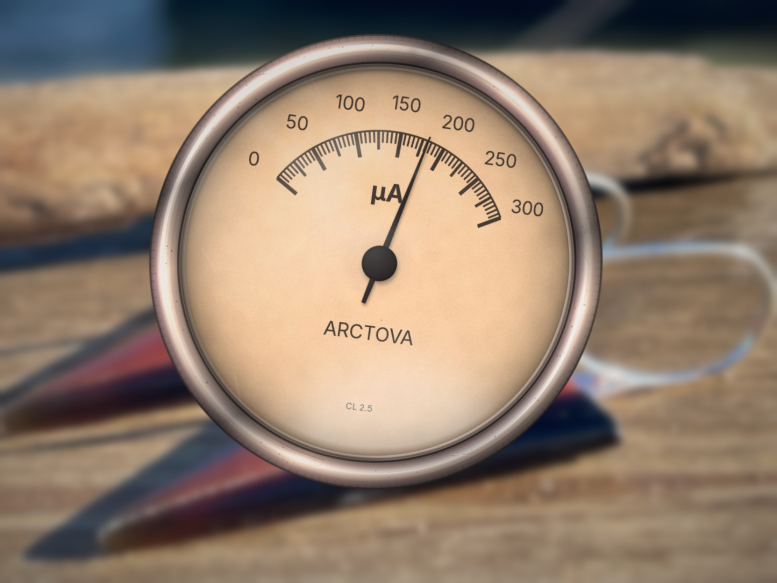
value=180 unit=µA
